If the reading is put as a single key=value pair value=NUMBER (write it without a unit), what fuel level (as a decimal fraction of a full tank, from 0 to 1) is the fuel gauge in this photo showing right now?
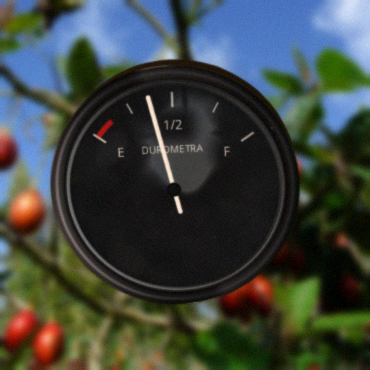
value=0.375
